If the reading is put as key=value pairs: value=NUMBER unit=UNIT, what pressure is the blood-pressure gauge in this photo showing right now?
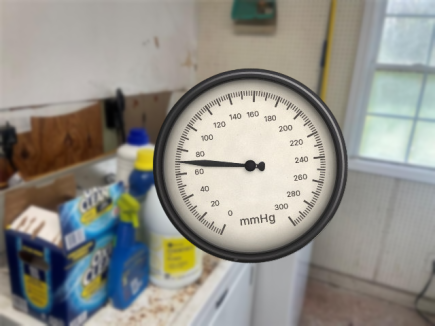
value=70 unit=mmHg
